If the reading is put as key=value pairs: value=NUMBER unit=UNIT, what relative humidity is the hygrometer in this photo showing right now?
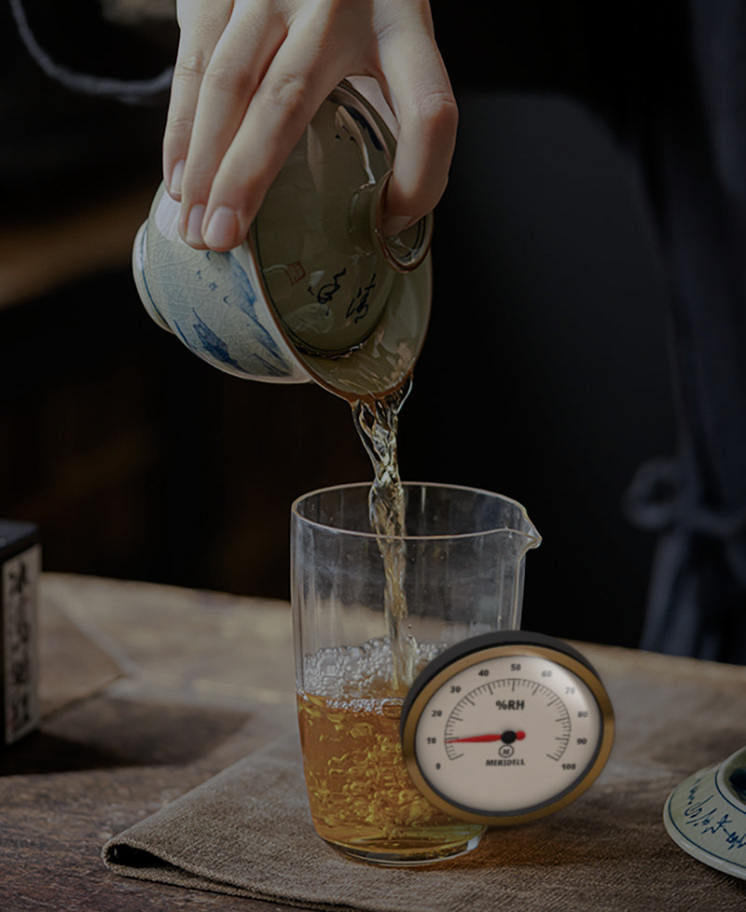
value=10 unit=%
